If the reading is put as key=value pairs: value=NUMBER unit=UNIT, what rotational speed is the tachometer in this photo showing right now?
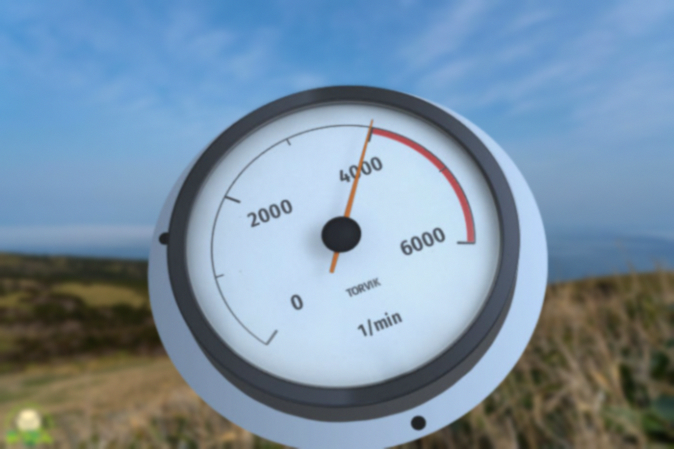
value=4000 unit=rpm
